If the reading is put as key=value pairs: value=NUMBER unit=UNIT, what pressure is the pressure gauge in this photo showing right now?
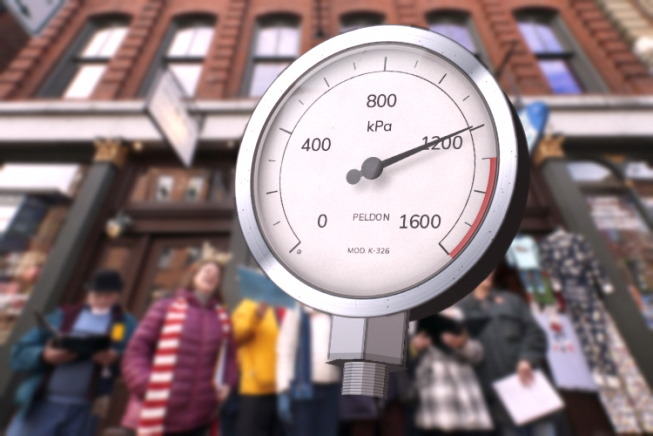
value=1200 unit=kPa
